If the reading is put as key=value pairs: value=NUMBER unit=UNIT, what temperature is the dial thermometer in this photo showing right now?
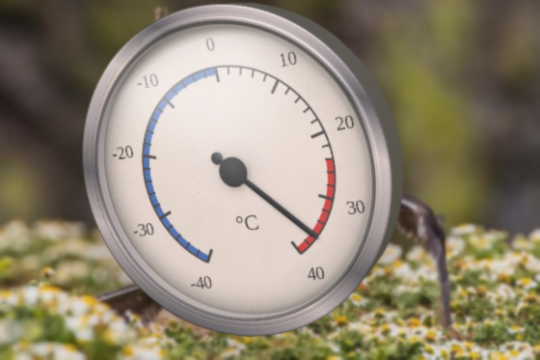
value=36 unit=°C
